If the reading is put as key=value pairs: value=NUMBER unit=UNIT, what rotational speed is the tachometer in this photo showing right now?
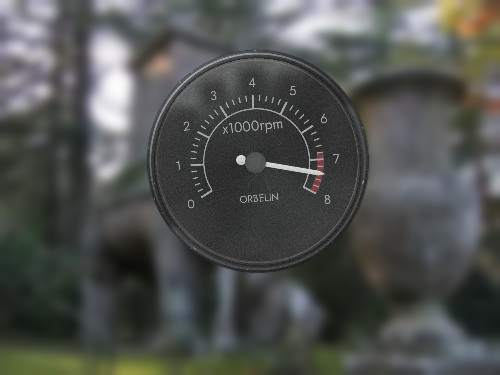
value=7400 unit=rpm
